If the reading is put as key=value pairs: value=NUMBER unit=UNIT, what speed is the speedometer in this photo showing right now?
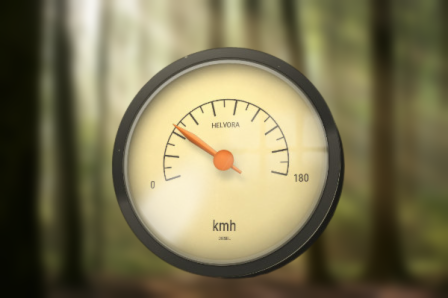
value=45 unit=km/h
